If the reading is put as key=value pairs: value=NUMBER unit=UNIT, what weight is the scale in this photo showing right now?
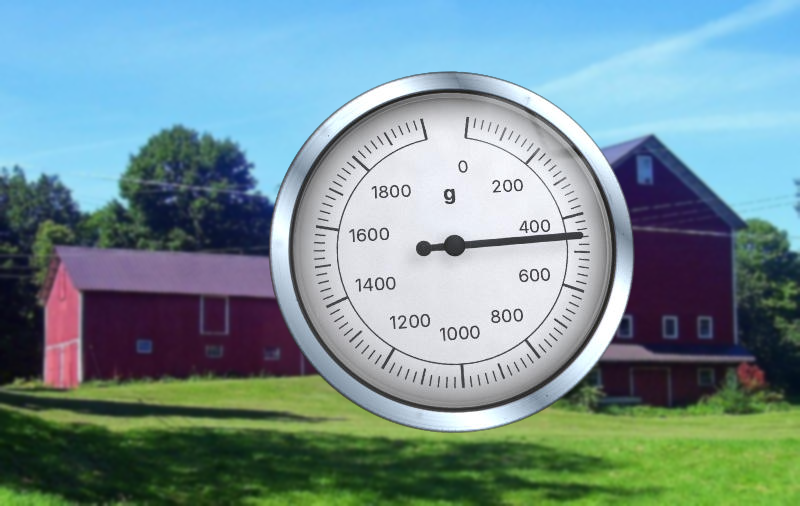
value=460 unit=g
